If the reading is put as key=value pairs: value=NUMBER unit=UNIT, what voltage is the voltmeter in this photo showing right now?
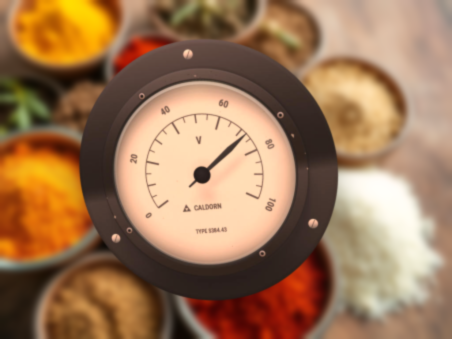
value=72.5 unit=V
